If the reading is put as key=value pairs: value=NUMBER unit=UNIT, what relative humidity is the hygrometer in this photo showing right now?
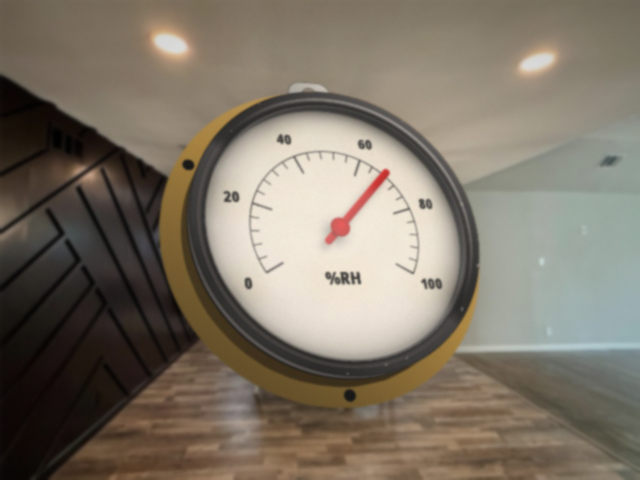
value=68 unit=%
